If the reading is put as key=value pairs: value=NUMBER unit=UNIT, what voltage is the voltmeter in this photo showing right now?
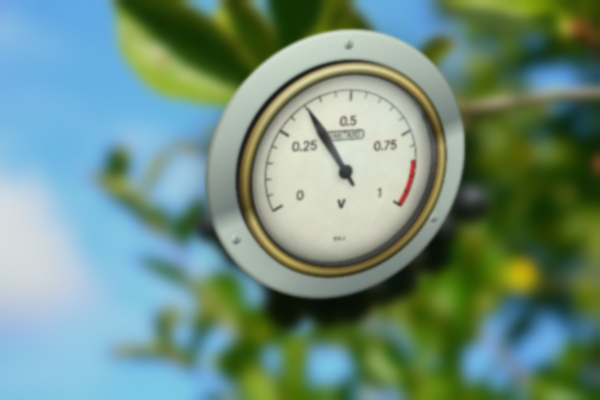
value=0.35 unit=V
